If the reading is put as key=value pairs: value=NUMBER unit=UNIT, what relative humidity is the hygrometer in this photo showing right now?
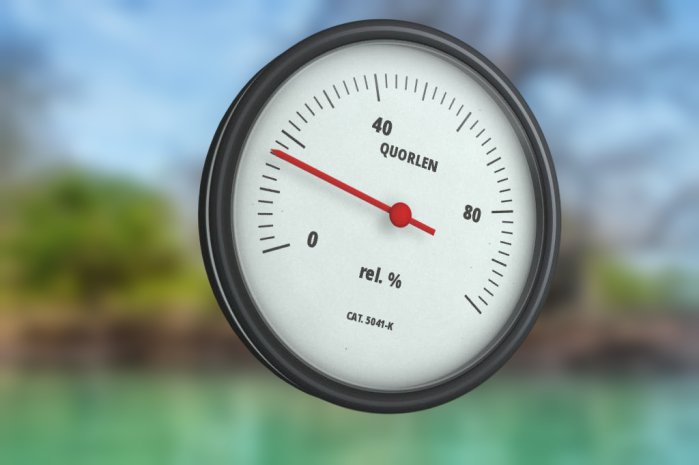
value=16 unit=%
